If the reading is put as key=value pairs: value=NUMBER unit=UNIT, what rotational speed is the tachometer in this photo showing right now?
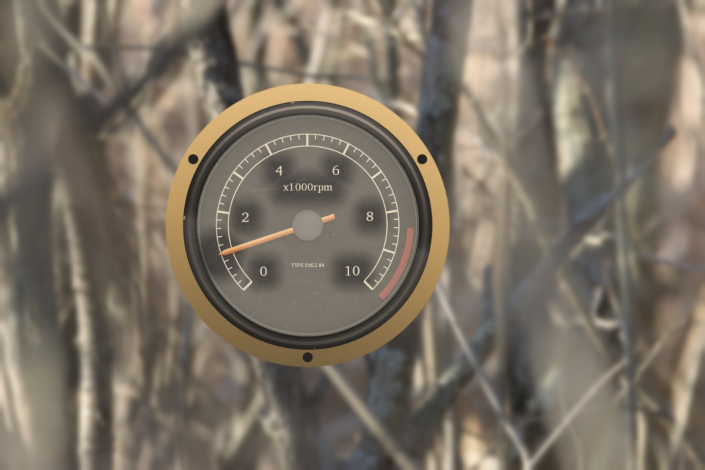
value=1000 unit=rpm
